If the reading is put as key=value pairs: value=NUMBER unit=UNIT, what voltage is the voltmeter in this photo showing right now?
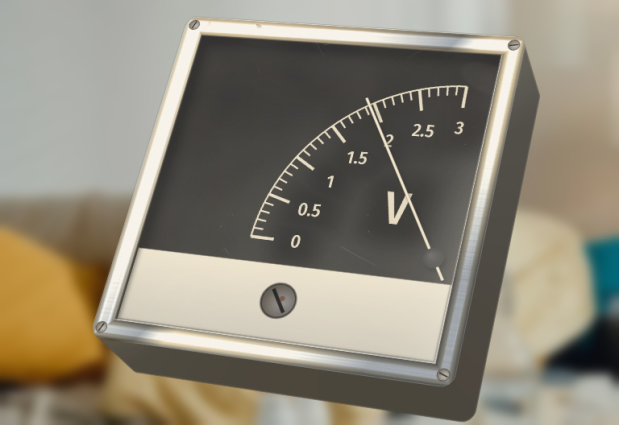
value=1.95 unit=V
